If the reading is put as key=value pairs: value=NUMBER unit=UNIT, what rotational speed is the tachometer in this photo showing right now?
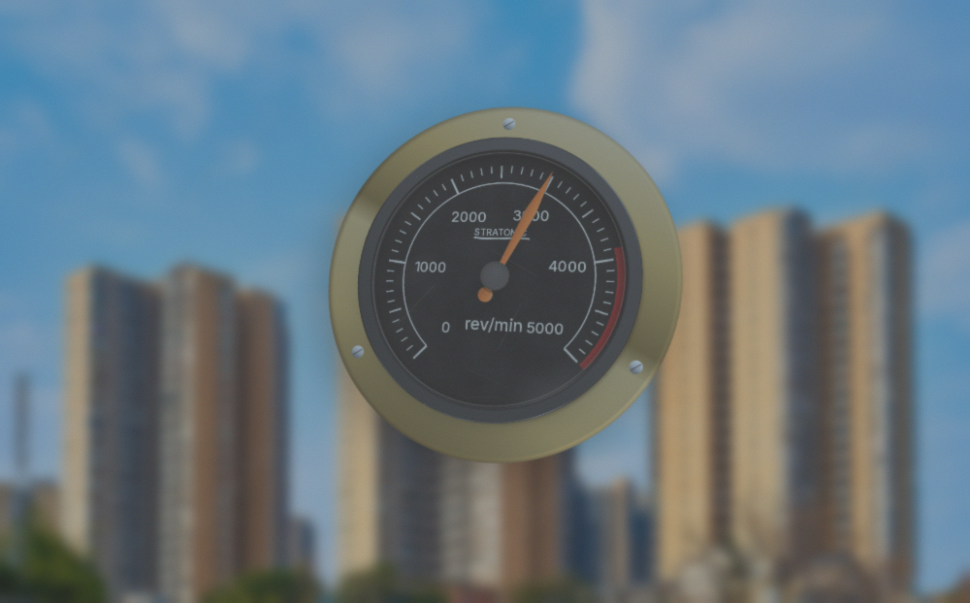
value=3000 unit=rpm
